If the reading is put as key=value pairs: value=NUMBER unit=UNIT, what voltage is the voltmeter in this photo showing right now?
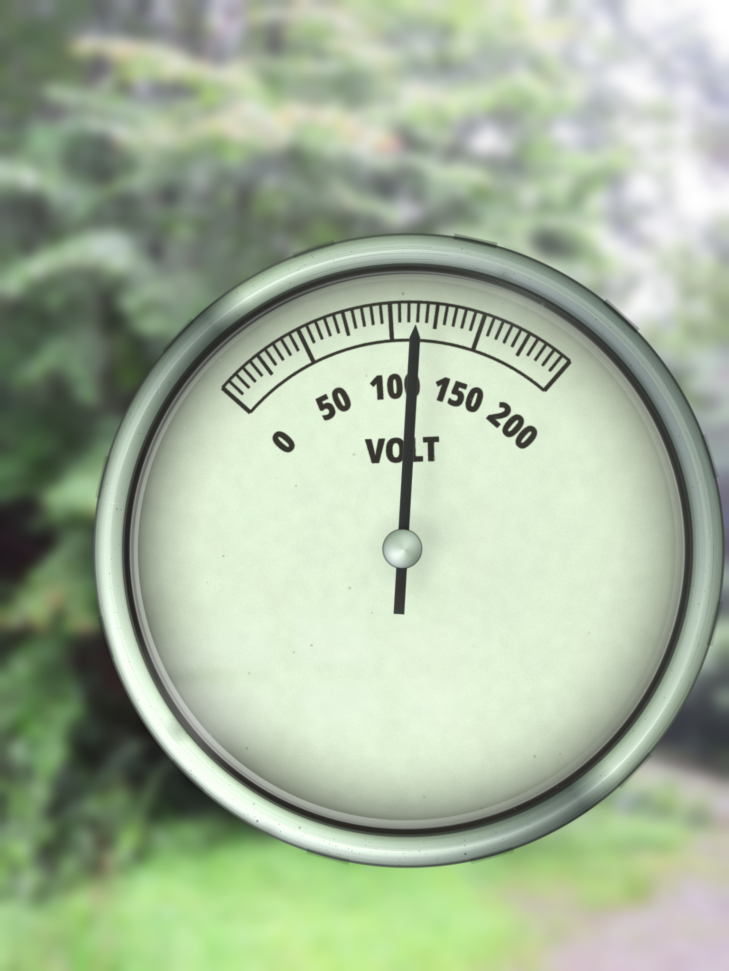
value=115 unit=V
